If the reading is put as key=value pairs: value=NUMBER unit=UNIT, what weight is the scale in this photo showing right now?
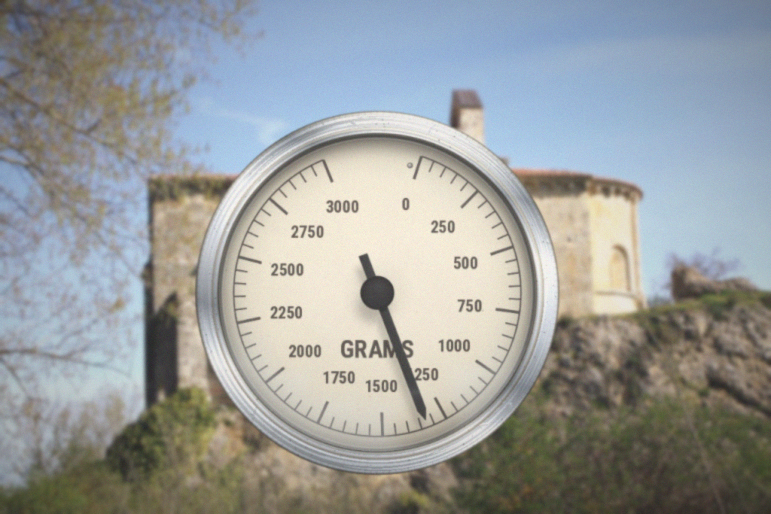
value=1325 unit=g
